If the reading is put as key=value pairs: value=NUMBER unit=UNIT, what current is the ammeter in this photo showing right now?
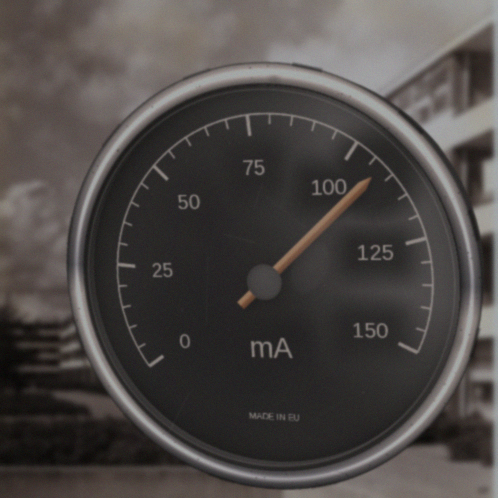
value=107.5 unit=mA
